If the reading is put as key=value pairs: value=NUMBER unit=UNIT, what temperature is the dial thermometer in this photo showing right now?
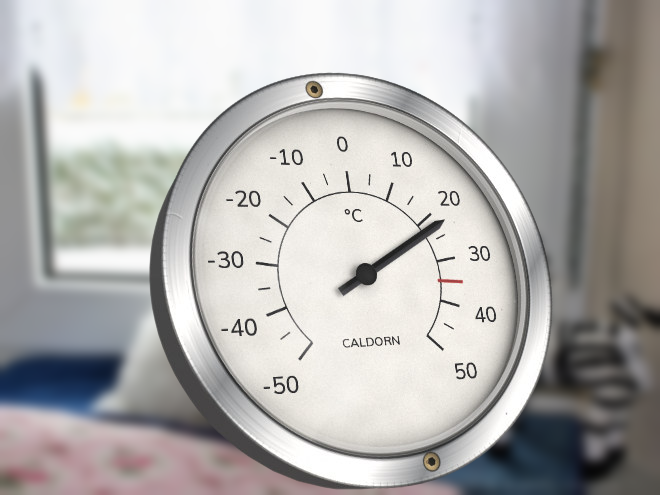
value=22.5 unit=°C
